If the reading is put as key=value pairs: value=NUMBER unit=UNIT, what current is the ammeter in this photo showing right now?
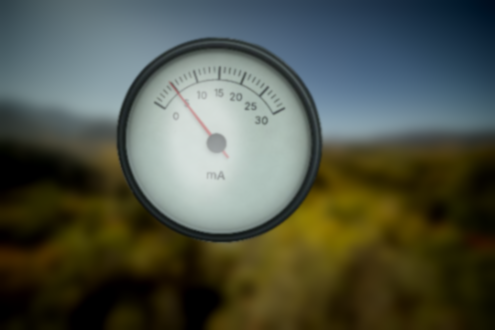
value=5 unit=mA
